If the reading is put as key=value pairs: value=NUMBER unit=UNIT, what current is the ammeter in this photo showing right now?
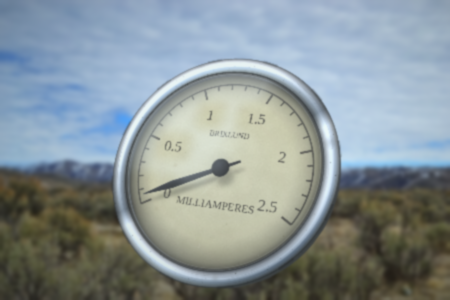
value=0.05 unit=mA
